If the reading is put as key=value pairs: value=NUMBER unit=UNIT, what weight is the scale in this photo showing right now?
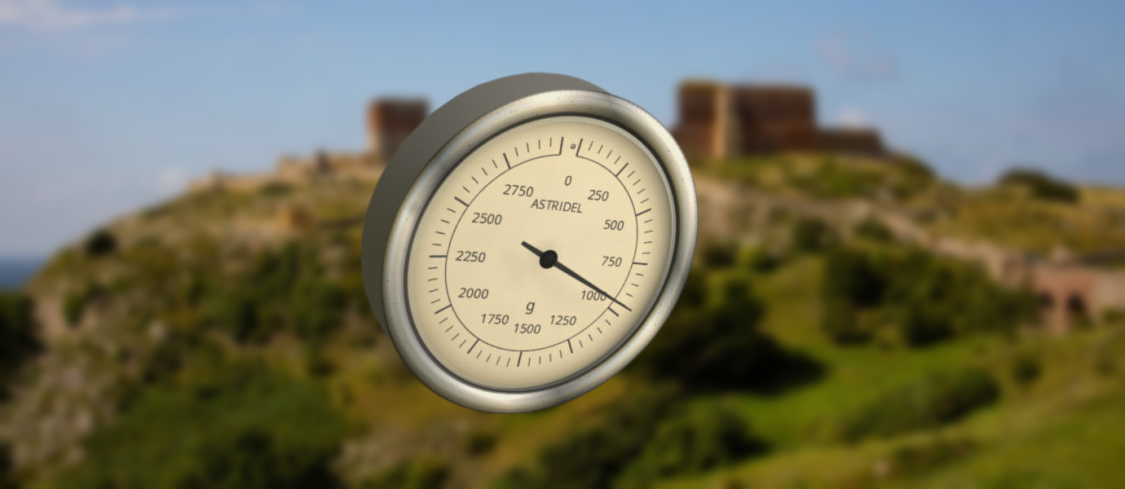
value=950 unit=g
